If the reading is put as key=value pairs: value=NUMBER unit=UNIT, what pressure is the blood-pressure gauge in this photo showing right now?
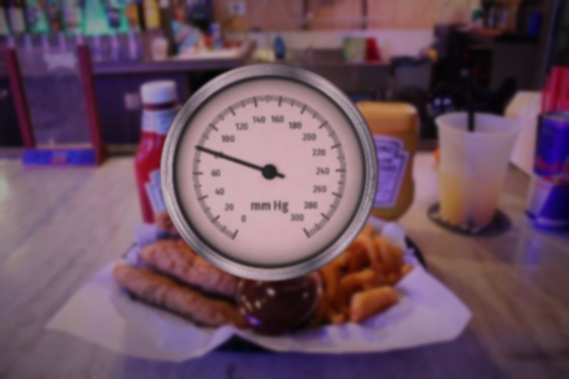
value=80 unit=mmHg
